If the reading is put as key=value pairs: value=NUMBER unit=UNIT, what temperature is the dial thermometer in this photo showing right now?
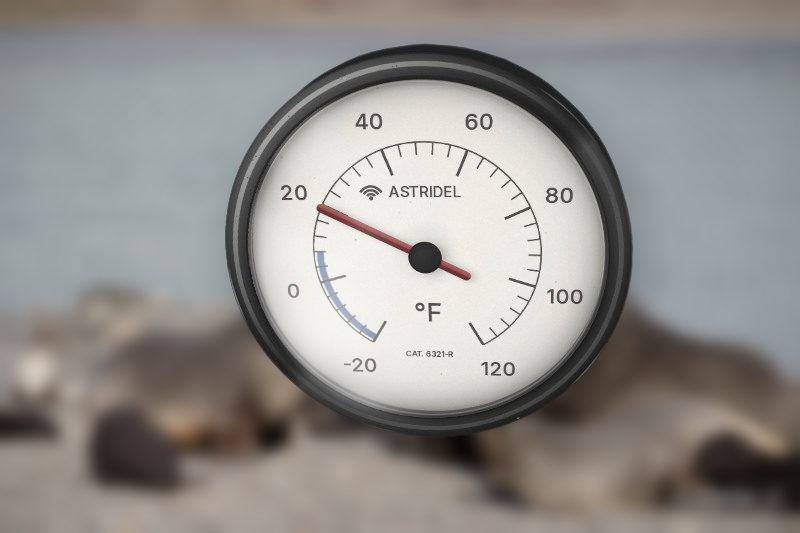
value=20 unit=°F
